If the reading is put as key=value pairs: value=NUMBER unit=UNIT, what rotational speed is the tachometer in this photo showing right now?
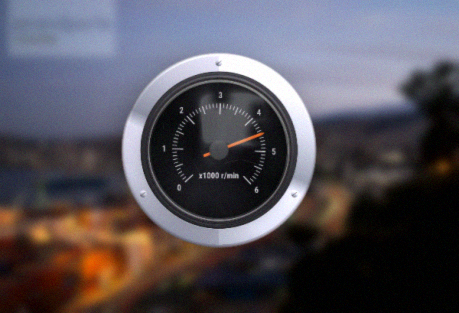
value=4500 unit=rpm
